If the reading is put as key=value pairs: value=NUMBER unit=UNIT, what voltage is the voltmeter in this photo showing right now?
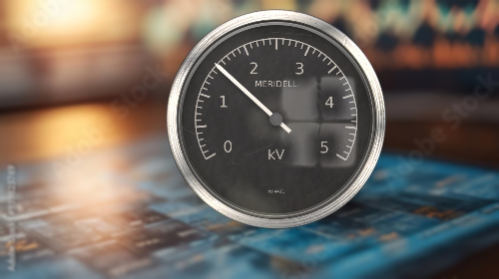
value=1.5 unit=kV
